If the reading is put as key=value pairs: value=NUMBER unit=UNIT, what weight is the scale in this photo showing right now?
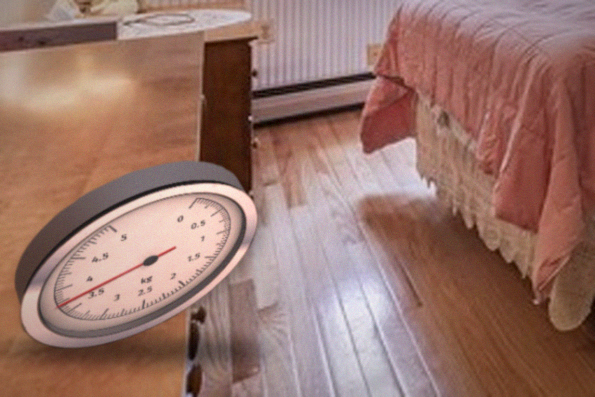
value=3.75 unit=kg
